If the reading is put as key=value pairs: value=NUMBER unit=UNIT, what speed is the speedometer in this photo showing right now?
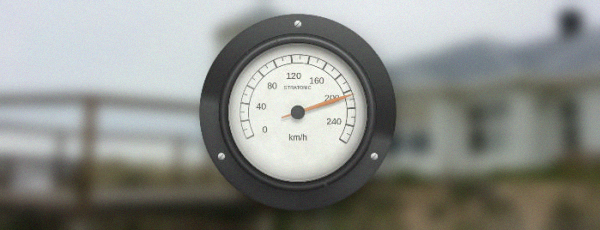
value=205 unit=km/h
